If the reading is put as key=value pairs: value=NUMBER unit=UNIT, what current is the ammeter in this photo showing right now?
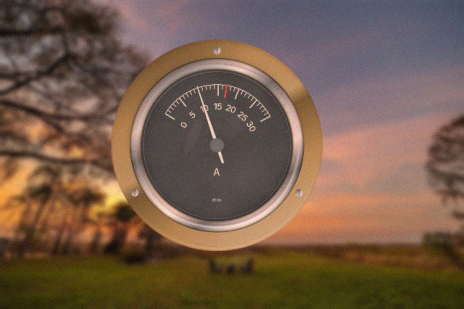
value=10 unit=A
